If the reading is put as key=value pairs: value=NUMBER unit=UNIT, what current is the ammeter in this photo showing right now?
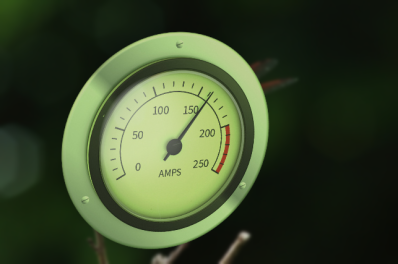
value=160 unit=A
